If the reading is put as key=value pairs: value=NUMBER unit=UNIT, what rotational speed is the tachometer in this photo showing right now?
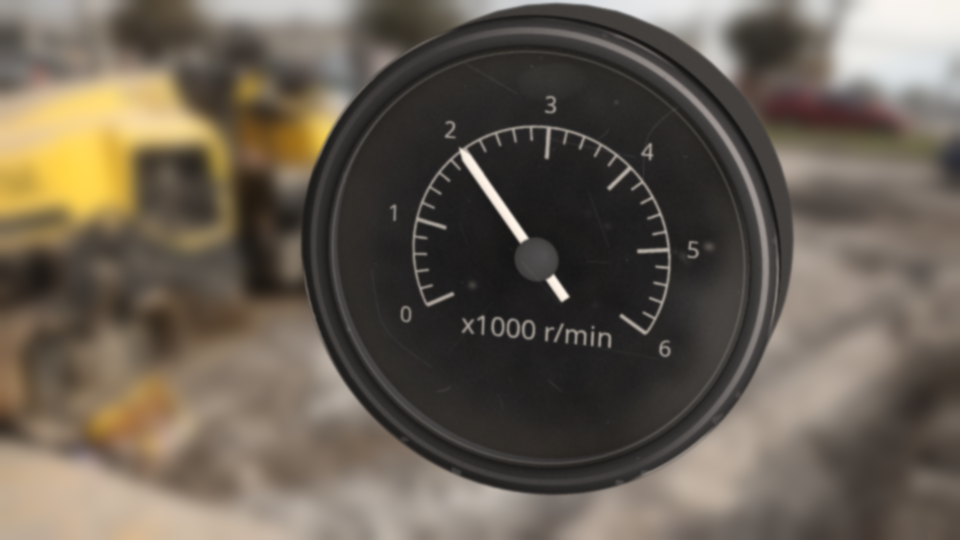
value=2000 unit=rpm
